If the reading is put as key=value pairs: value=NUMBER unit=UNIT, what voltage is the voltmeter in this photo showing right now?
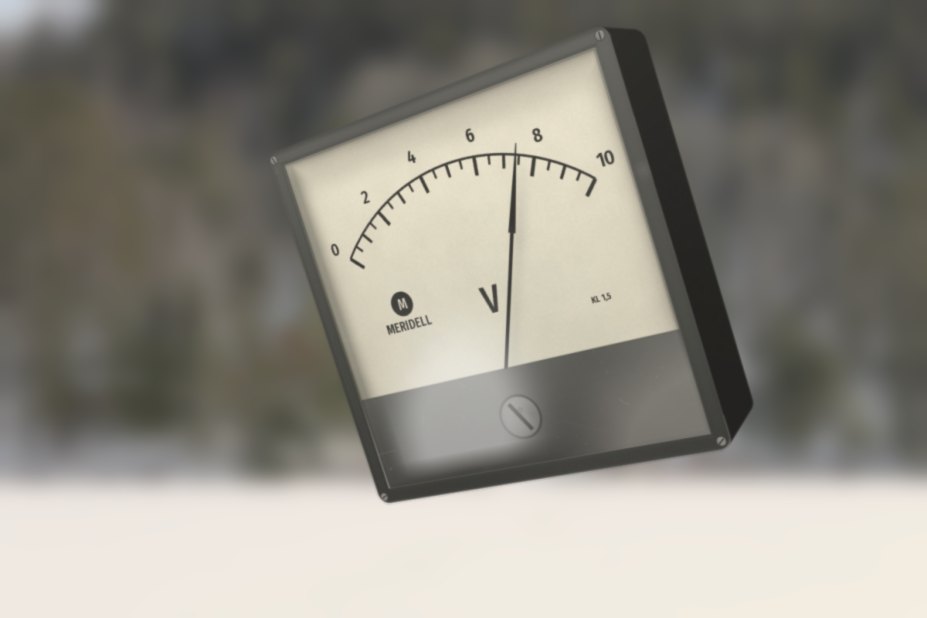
value=7.5 unit=V
